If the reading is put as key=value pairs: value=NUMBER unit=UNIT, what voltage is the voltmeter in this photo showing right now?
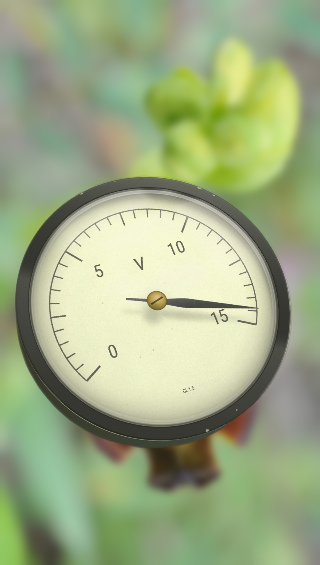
value=14.5 unit=V
